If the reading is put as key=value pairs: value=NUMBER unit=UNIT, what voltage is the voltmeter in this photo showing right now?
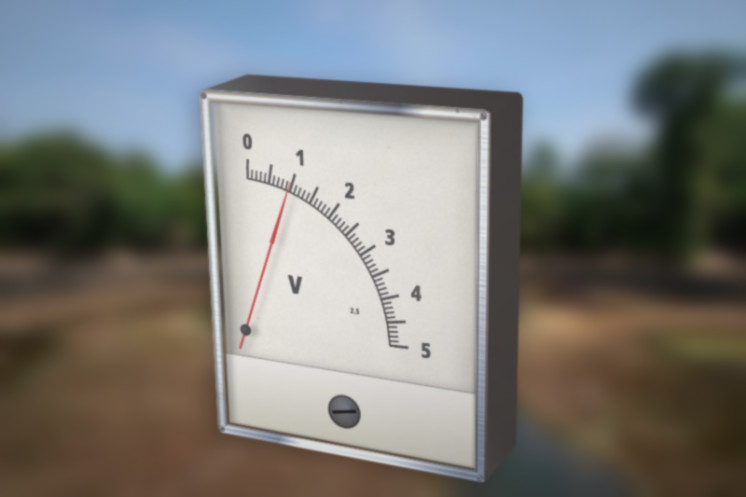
value=1 unit=V
